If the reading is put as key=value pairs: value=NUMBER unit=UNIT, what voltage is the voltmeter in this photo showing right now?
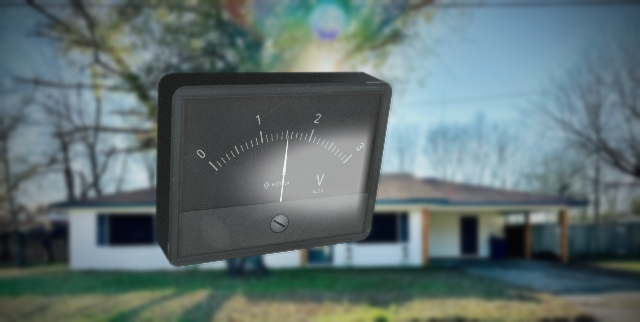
value=1.5 unit=V
